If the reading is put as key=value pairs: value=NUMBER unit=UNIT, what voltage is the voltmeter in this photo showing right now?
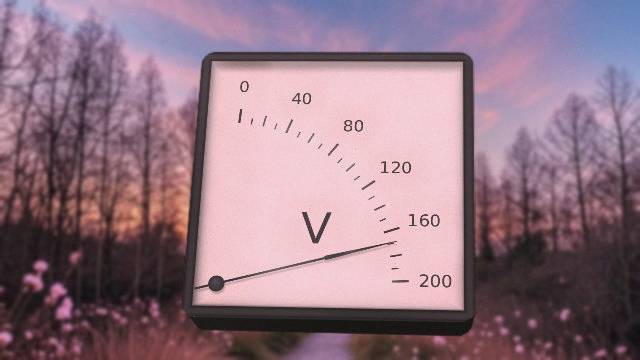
value=170 unit=V
